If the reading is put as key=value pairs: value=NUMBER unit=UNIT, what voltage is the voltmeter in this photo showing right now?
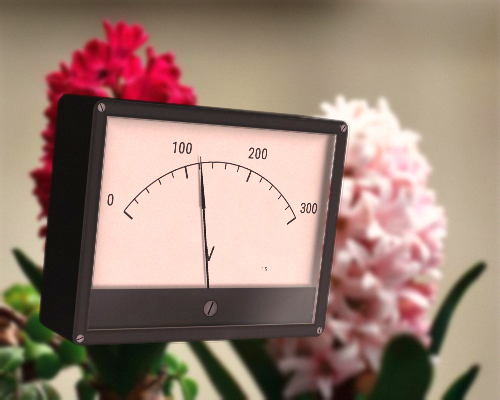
value=120 unit=V
